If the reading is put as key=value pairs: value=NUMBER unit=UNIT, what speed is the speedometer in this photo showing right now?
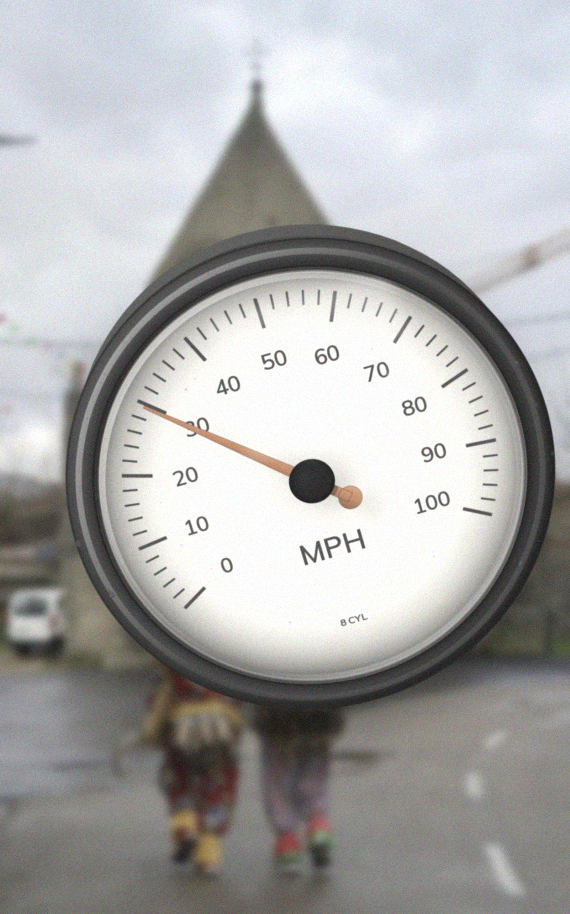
value=30 unit=mph
